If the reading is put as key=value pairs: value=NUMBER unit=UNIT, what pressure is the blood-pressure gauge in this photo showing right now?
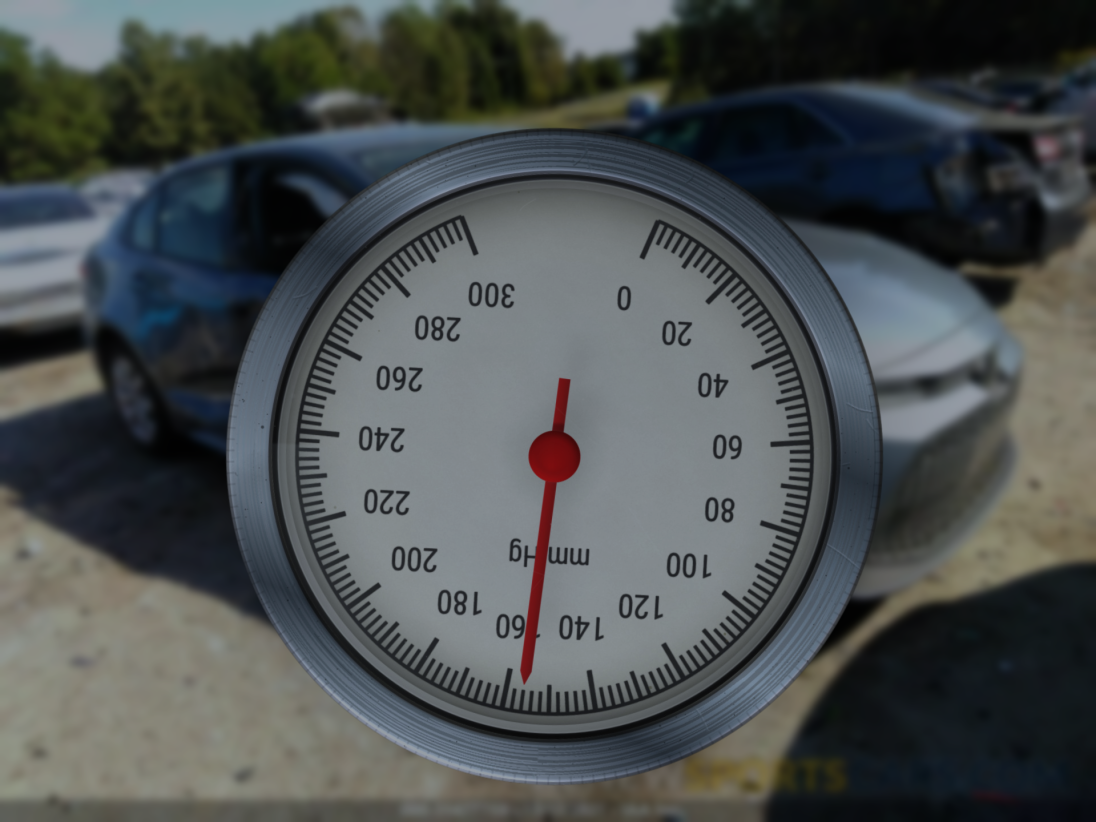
value=156 unit=mmHg
